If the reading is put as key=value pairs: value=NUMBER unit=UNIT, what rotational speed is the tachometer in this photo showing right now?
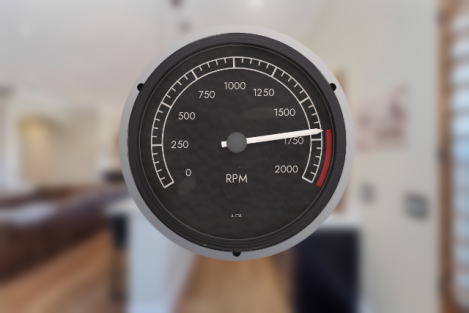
value=1700 unit=rpm
